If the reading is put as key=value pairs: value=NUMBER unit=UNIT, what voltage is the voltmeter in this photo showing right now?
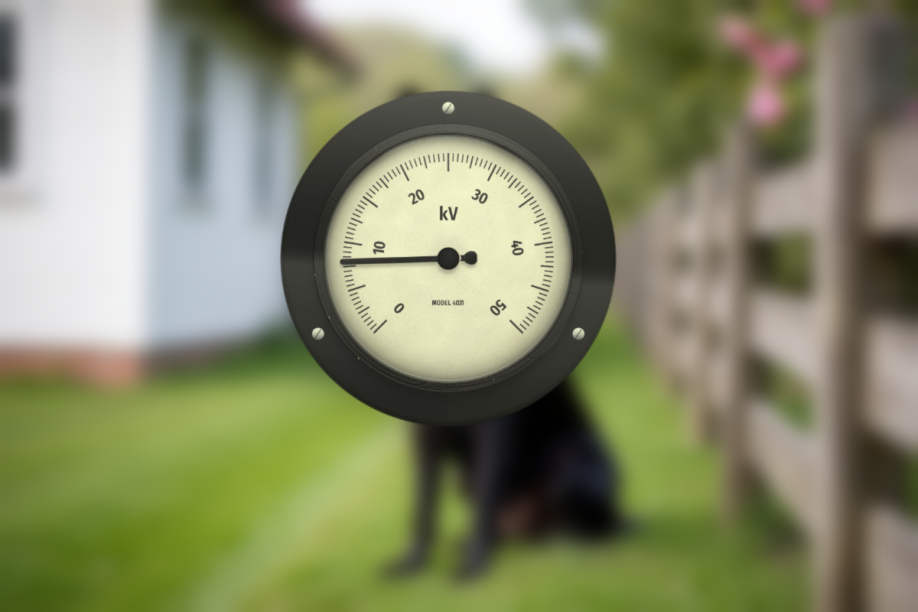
value=8 unit=kV
